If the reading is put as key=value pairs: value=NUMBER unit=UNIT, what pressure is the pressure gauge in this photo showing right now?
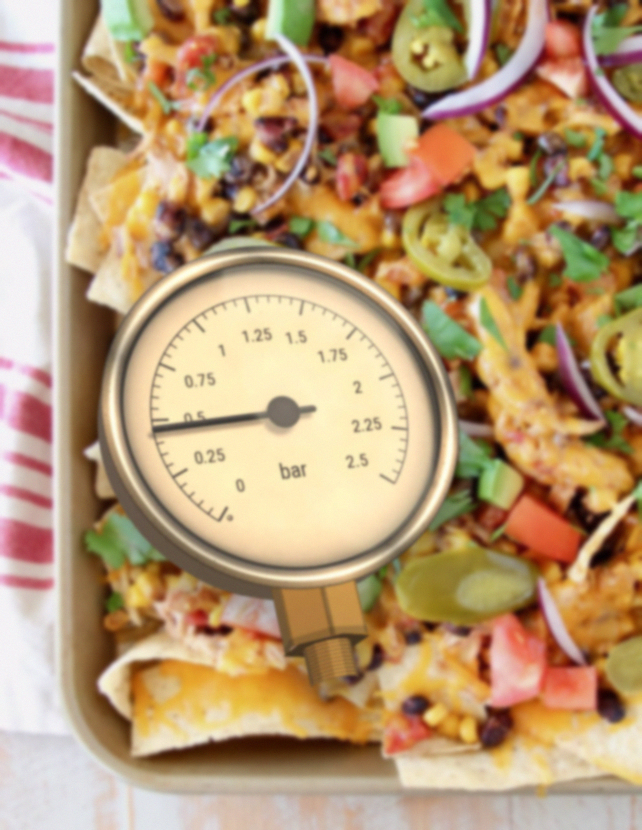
value=0.45 unit=bar
